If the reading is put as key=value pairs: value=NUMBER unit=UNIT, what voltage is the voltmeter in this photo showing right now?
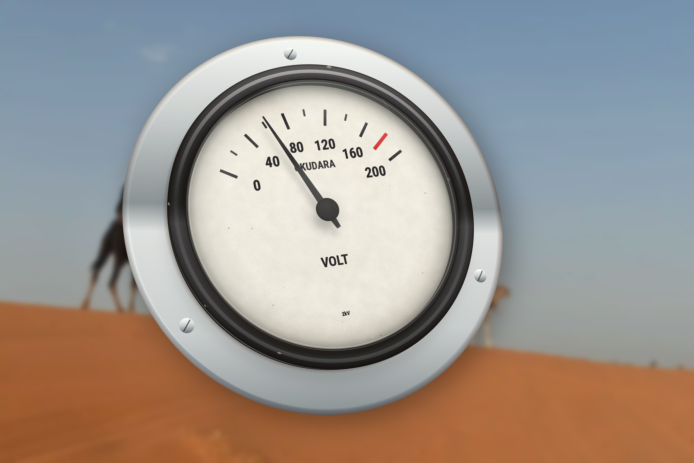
value=60 unit=V
